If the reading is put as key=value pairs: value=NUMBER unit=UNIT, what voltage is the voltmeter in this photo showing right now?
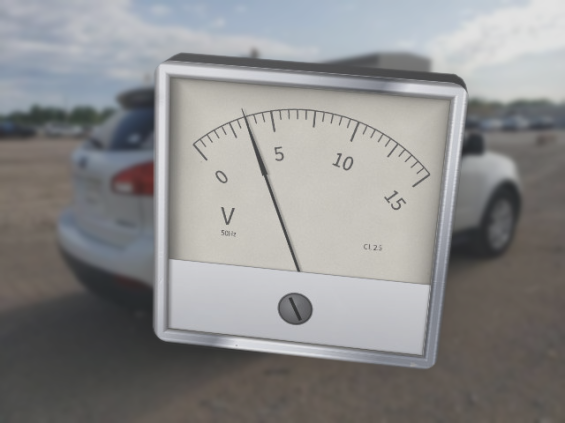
value=3.5 unit=V
